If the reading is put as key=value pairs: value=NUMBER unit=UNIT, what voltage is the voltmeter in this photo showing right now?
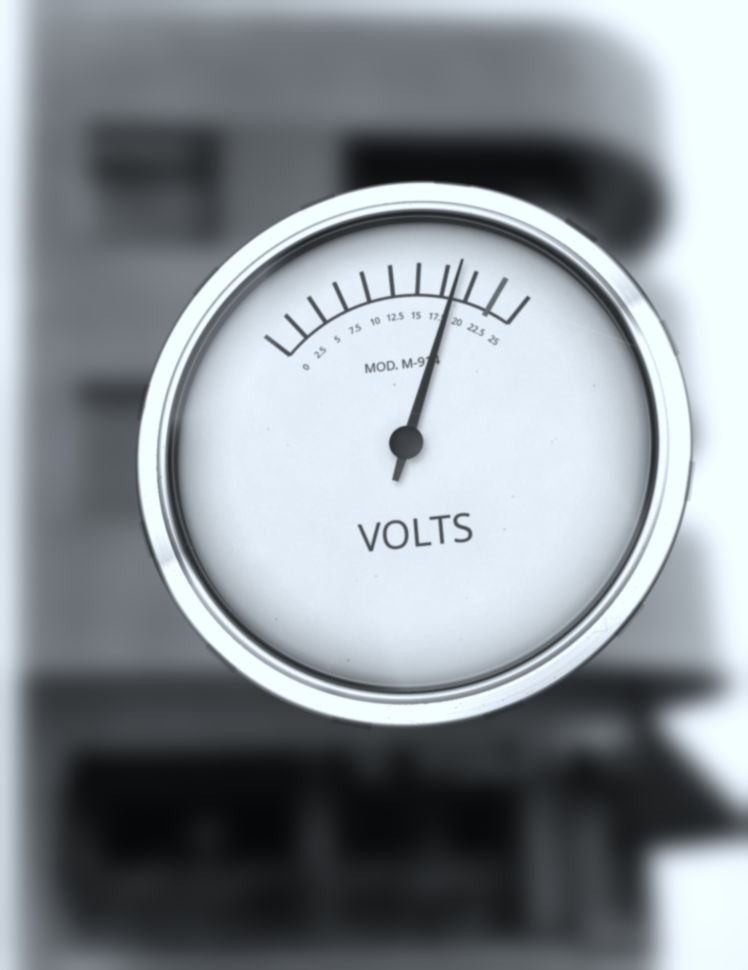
value=18.75 unit=V
